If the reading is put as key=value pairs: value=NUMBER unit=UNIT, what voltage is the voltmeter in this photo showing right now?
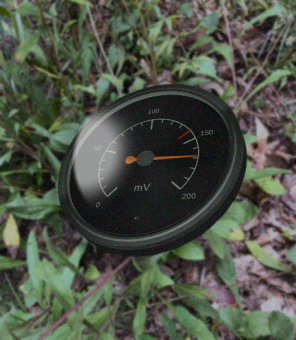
value=170 unit=mV
